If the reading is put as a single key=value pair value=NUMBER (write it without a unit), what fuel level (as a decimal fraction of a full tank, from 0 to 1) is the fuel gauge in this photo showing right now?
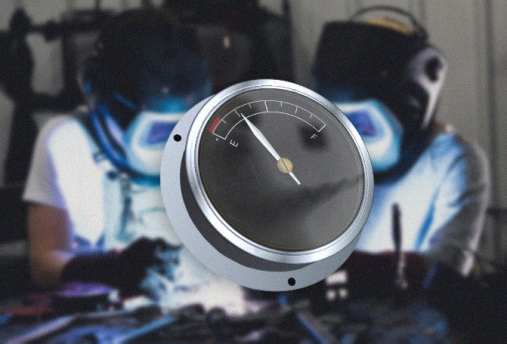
value=0.25
